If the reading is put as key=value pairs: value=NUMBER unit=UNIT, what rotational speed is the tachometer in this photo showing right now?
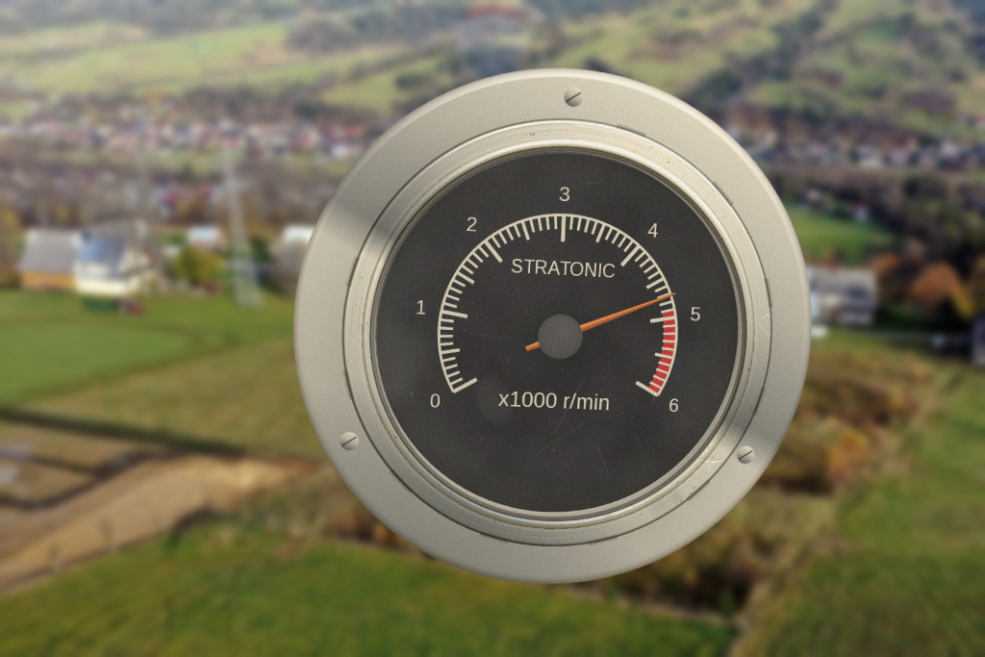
value=4700 unit=rpm
